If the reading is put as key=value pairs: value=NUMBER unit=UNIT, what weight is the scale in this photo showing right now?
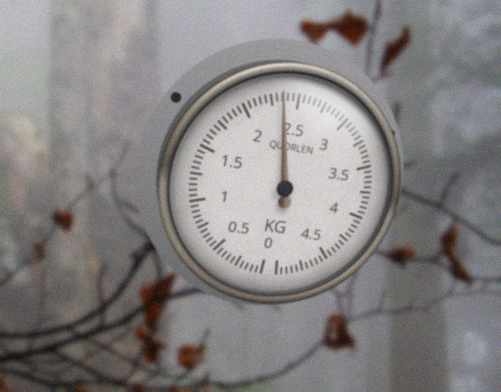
value=2.35 unit=kg
